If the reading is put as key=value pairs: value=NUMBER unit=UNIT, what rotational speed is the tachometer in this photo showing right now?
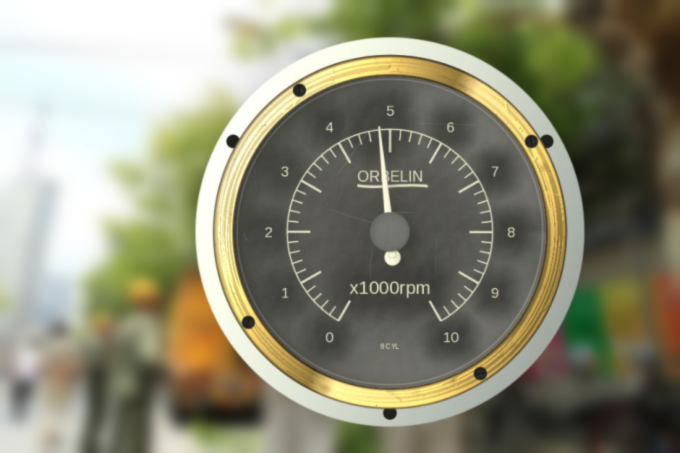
value=4800 unit=rpm
